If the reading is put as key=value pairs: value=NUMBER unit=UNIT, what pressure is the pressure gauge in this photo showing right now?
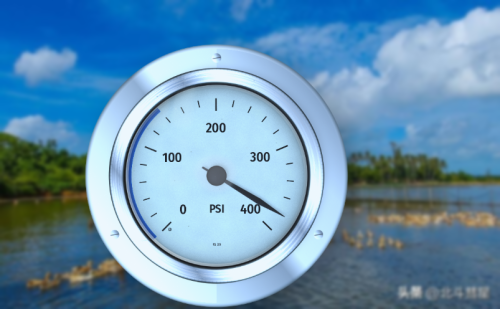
value=380 unit=psi
